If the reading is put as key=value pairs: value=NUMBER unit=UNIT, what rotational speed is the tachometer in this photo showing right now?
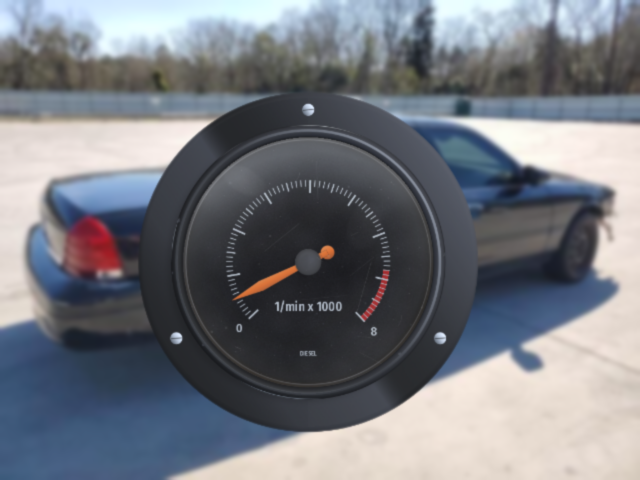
value=500 unit=rpm
